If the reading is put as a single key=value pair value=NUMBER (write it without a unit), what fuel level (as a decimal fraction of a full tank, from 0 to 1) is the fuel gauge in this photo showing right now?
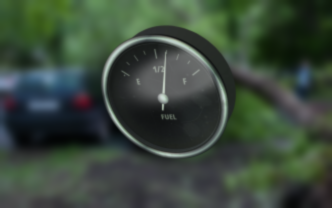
value=0.625
